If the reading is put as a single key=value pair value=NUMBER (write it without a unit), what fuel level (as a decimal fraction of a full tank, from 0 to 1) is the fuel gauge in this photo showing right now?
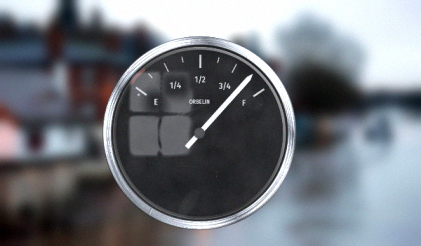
value=0.875
